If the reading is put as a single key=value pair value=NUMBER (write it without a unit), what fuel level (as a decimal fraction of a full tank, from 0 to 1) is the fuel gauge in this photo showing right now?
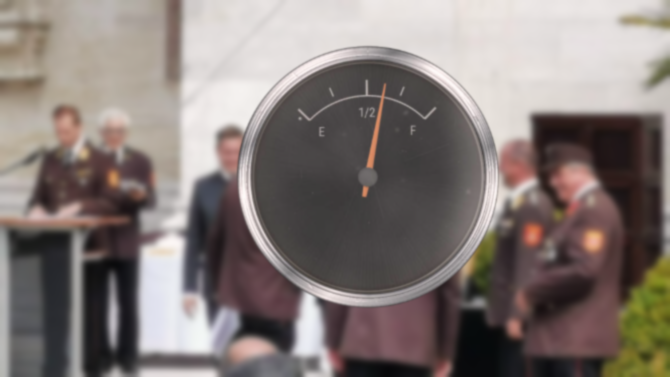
value=0.625
